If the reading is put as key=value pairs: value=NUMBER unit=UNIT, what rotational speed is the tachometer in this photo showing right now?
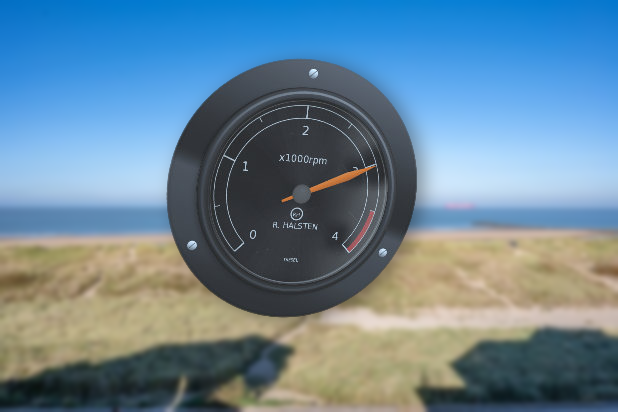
value=3000 unit=rpm
